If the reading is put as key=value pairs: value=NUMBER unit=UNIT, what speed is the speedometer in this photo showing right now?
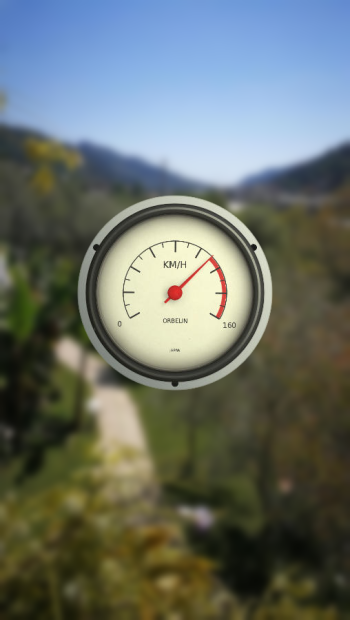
value=110 unit=km/h
